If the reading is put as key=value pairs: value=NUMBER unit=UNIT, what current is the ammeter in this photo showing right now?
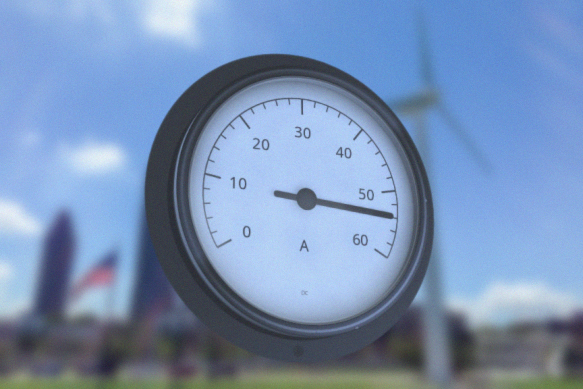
value=54 unit=A
